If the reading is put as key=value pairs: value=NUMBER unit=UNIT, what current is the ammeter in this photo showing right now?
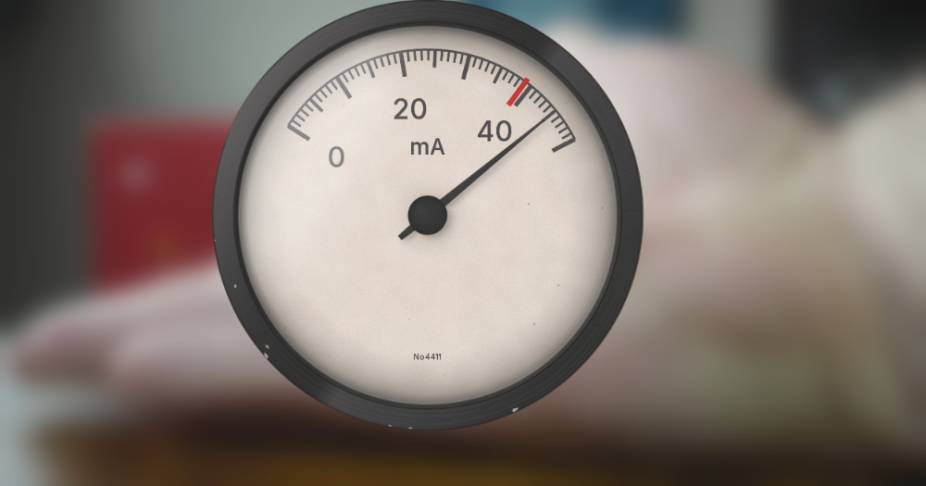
value=45 unit=mA
